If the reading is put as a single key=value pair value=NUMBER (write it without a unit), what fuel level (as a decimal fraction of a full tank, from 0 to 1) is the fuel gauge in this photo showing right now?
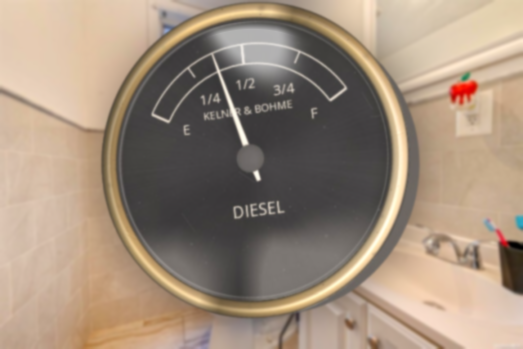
value=0.375
